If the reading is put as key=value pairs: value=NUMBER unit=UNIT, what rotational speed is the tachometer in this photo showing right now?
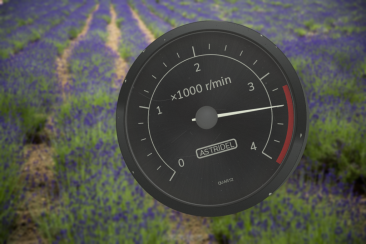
value=3400 unit=rpm
